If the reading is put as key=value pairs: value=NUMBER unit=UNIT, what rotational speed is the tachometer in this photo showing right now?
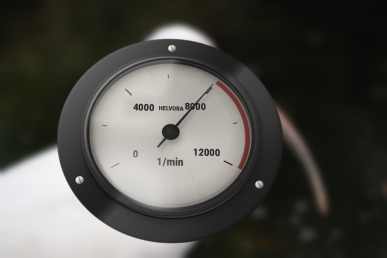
value=8000 unit=rpm
